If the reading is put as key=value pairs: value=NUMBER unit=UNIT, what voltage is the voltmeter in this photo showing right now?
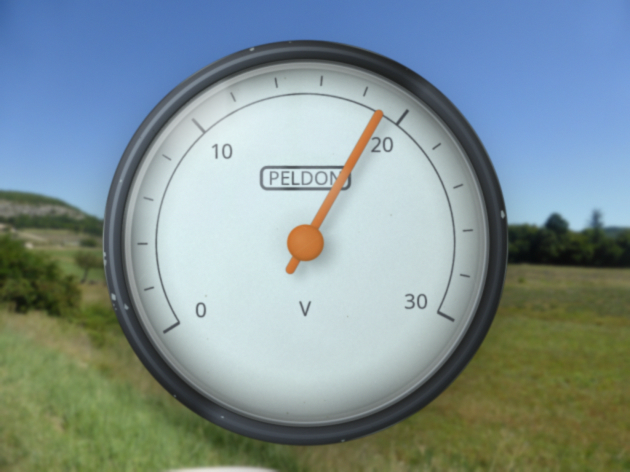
value=19 unit=V
